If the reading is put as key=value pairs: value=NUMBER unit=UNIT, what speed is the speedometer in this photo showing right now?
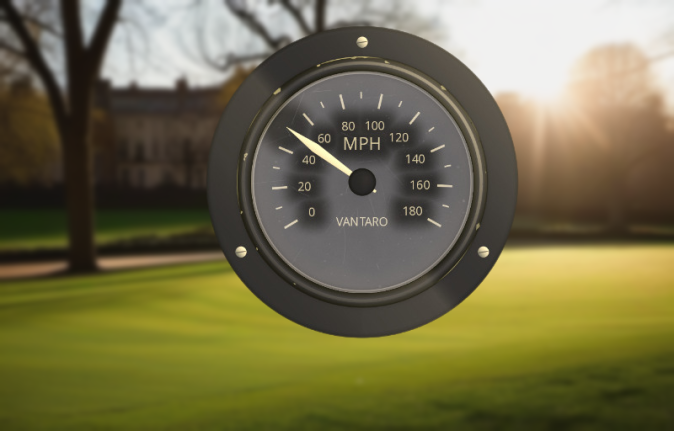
value=50 unit=mph
